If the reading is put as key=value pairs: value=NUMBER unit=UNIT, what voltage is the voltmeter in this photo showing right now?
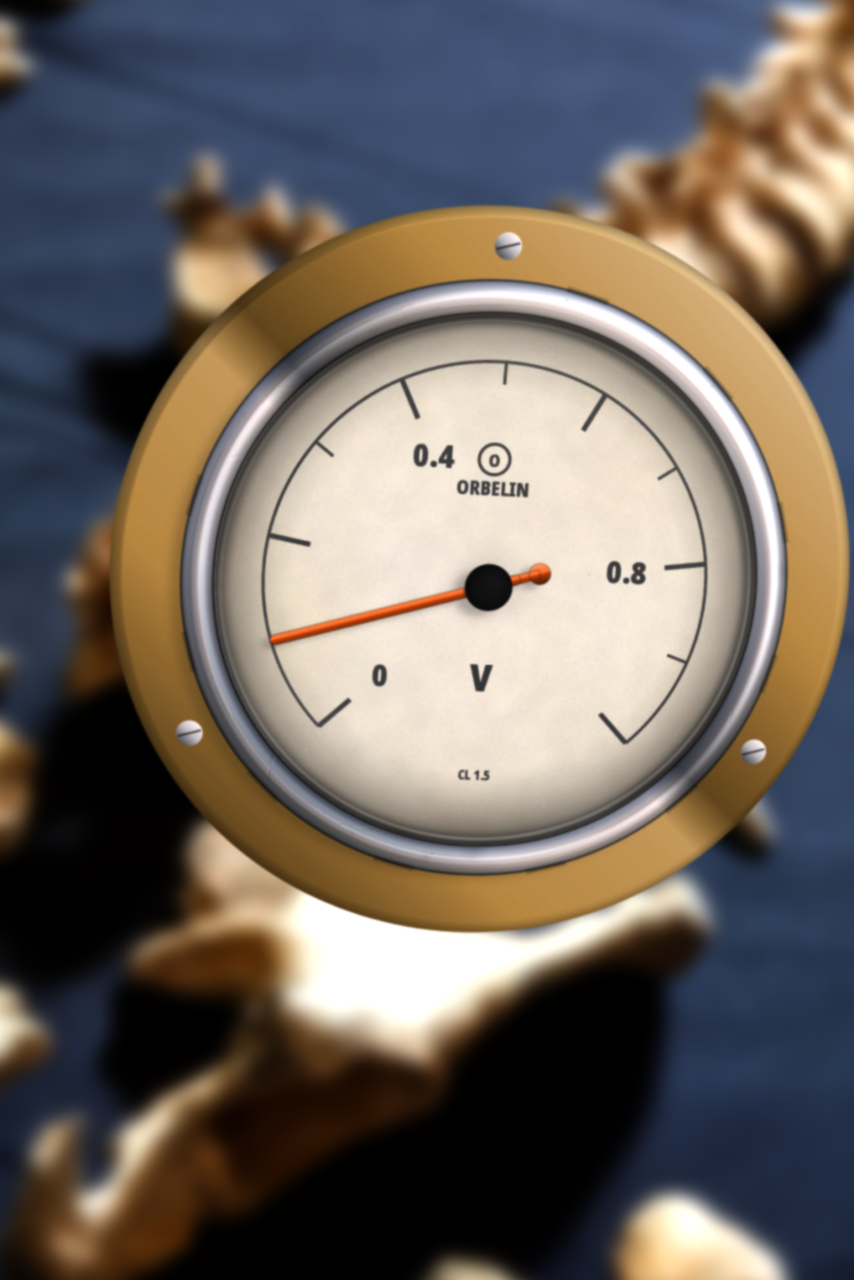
value=0.1 unit=V
